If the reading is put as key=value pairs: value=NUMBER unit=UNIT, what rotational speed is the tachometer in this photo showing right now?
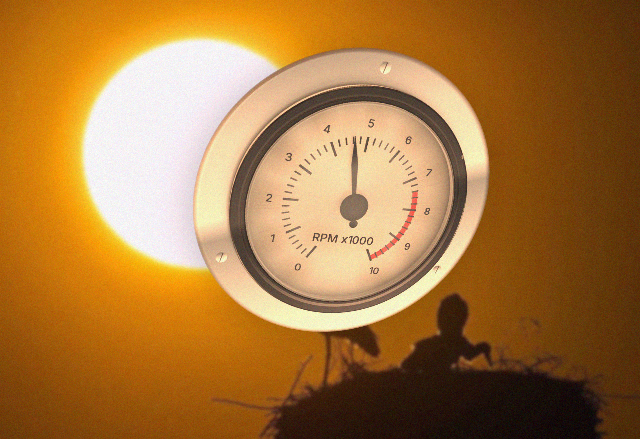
value=4600 unit=rpm
